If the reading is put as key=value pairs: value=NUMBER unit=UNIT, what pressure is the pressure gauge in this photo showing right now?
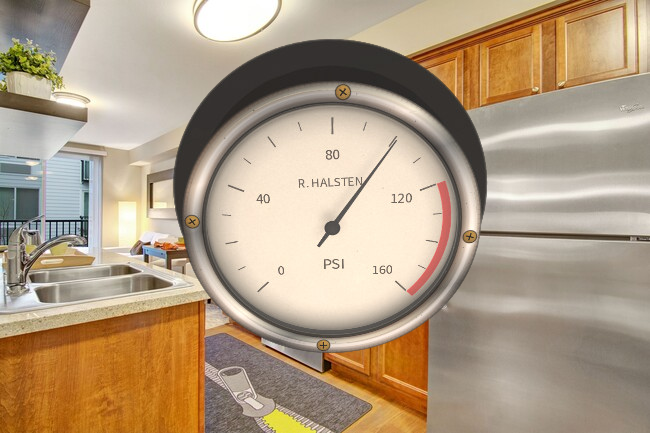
value=100 unit=psi
